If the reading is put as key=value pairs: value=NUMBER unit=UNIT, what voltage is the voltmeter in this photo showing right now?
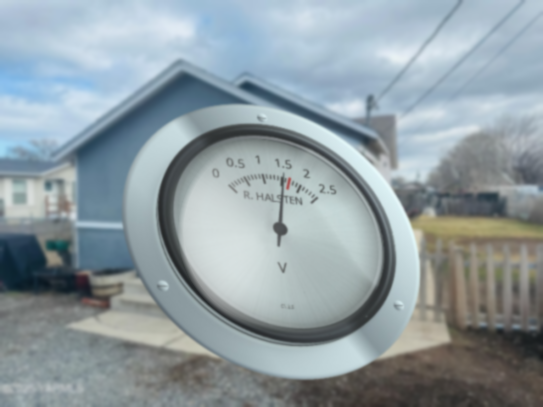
value=1.5 unit=V
